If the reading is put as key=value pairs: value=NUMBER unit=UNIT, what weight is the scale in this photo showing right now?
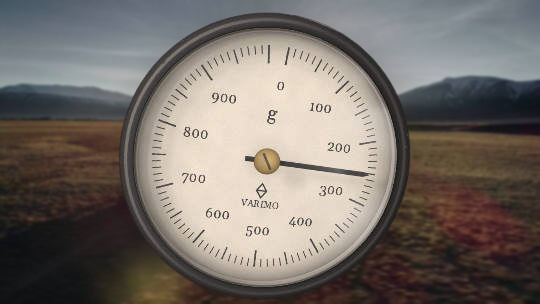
value=250 unit=g
